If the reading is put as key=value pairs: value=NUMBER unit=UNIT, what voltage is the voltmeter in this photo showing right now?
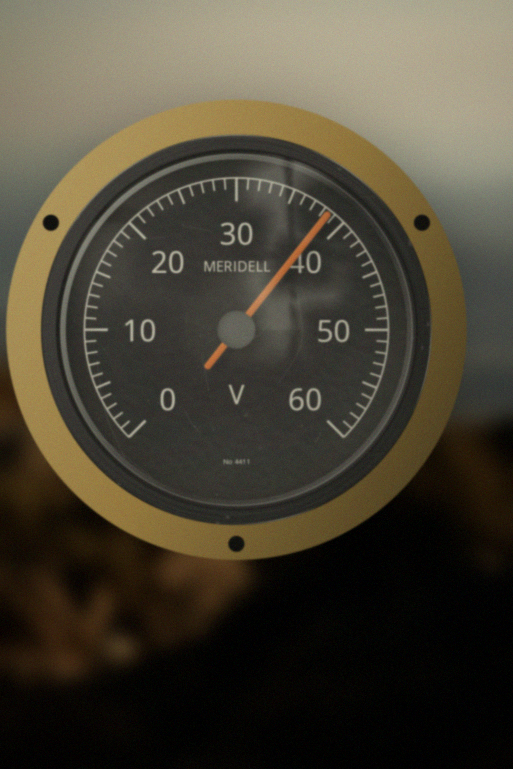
value=38.5 unit=V
